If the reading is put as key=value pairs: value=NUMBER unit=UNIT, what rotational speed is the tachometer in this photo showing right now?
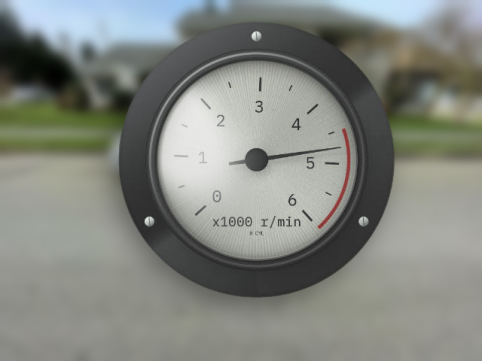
value=4750 unit=rpm
